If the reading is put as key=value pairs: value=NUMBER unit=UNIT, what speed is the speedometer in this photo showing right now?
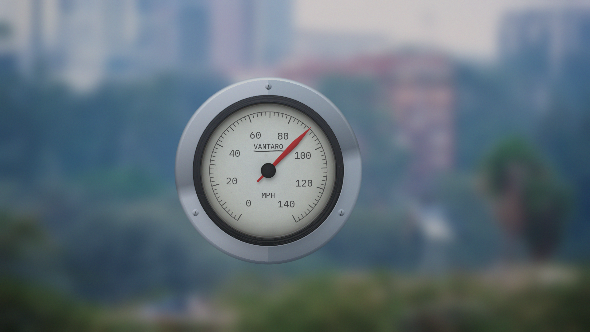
value=90 unit=mph
